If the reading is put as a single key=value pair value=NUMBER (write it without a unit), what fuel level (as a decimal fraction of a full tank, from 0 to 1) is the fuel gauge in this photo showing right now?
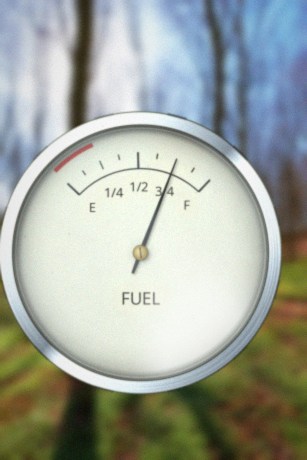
value=0.75
